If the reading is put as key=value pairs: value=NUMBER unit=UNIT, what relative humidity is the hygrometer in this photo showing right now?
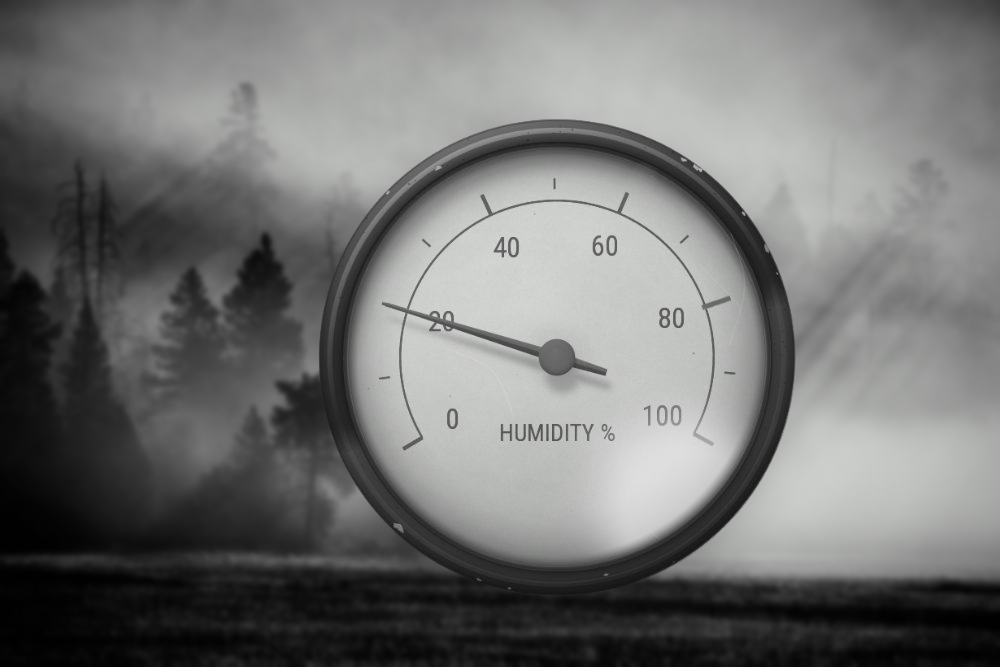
value=20 unit=%
